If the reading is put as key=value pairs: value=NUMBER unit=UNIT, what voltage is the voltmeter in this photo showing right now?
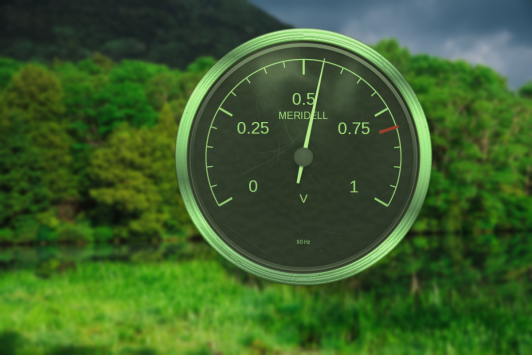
value=0.55 unit=V
